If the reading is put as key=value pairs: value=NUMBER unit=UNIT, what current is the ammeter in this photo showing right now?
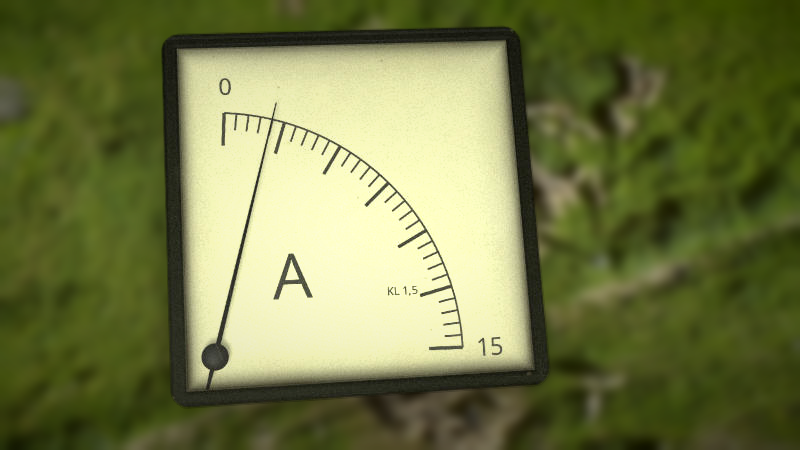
value=2 unit=A
